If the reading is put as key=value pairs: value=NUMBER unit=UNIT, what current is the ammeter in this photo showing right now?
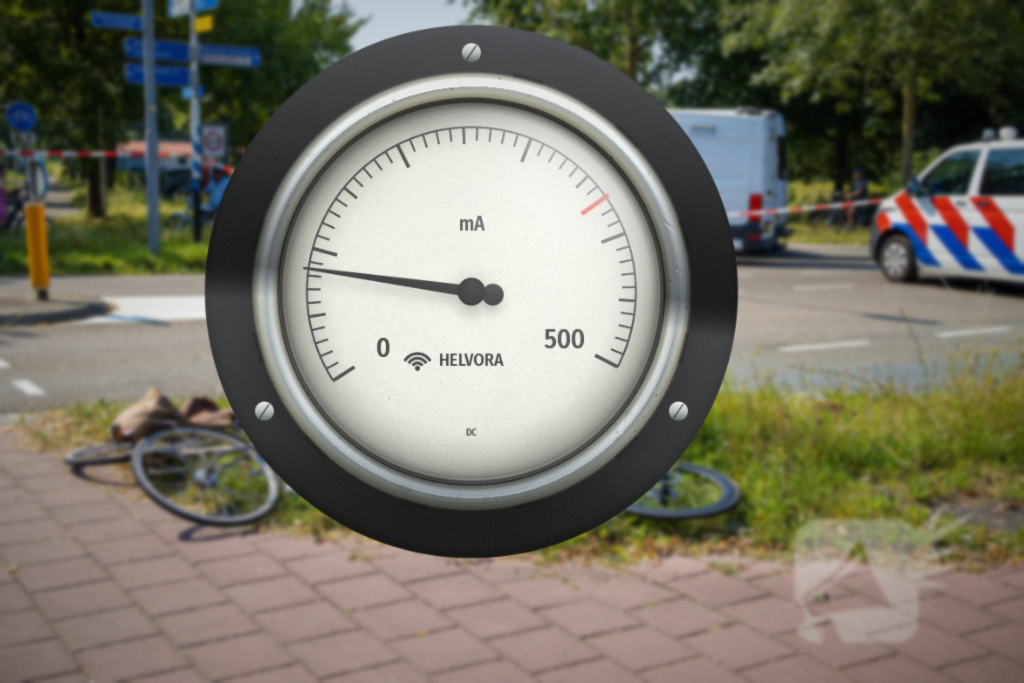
value=85 unit=mA
